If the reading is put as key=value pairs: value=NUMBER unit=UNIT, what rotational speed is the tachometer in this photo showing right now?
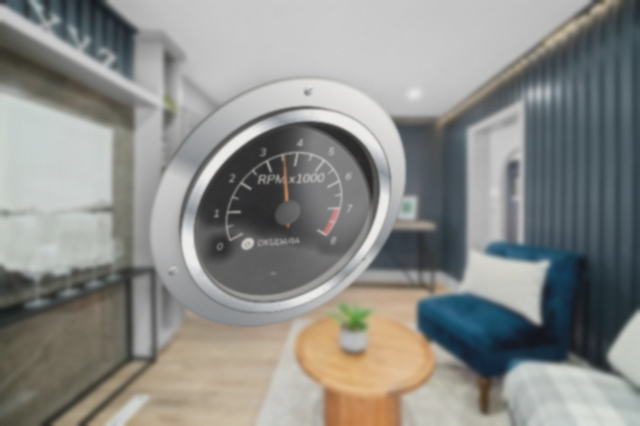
value=3500 unit=rpm
